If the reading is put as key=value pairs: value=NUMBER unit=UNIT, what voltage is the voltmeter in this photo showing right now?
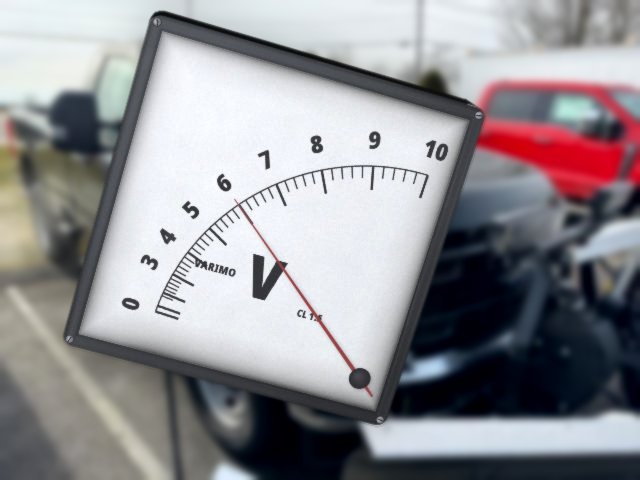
value=6 unit=V
